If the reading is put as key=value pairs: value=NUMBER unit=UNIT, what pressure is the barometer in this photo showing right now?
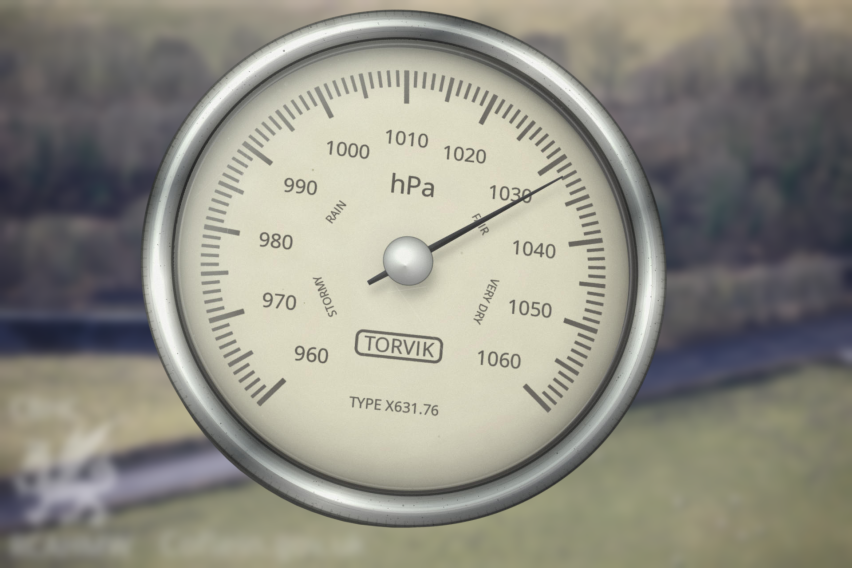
value=1032 unit=hPa
